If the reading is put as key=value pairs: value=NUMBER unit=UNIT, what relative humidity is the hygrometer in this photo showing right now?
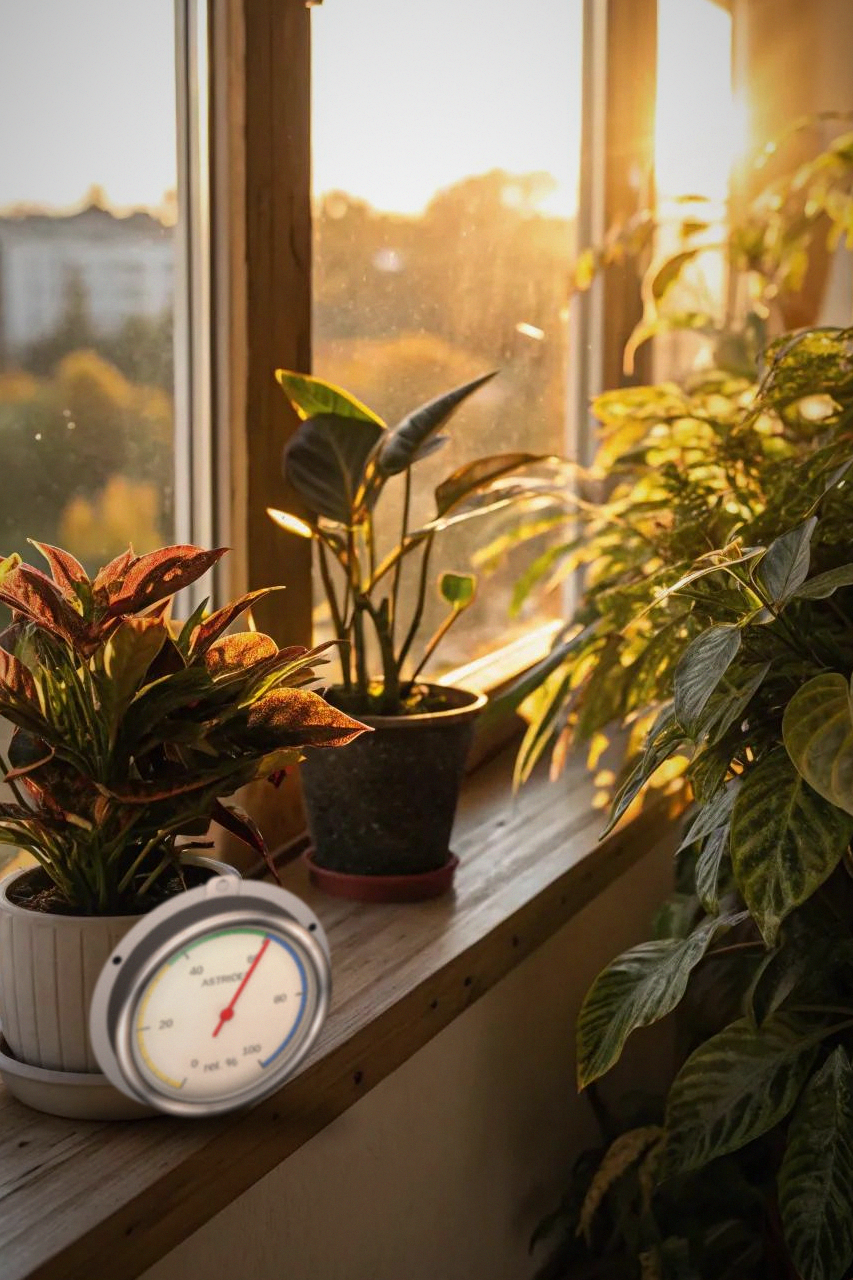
value=60 unit=%
